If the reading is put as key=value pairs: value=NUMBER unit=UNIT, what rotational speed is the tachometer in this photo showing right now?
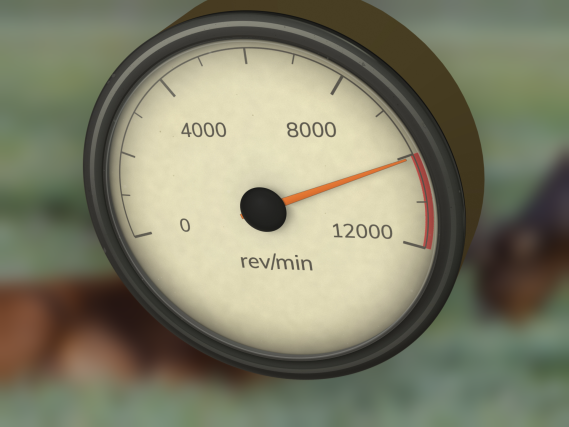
value=10000 unit=rpm
